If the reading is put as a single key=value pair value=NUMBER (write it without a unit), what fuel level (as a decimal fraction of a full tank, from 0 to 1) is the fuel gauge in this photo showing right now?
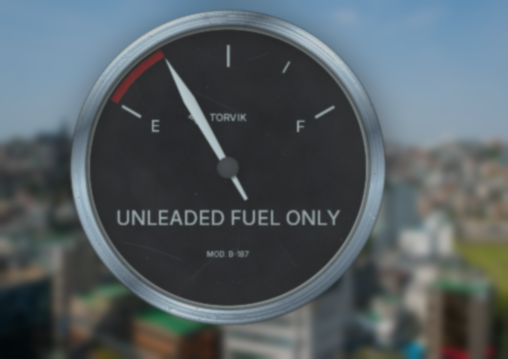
value=0.25
